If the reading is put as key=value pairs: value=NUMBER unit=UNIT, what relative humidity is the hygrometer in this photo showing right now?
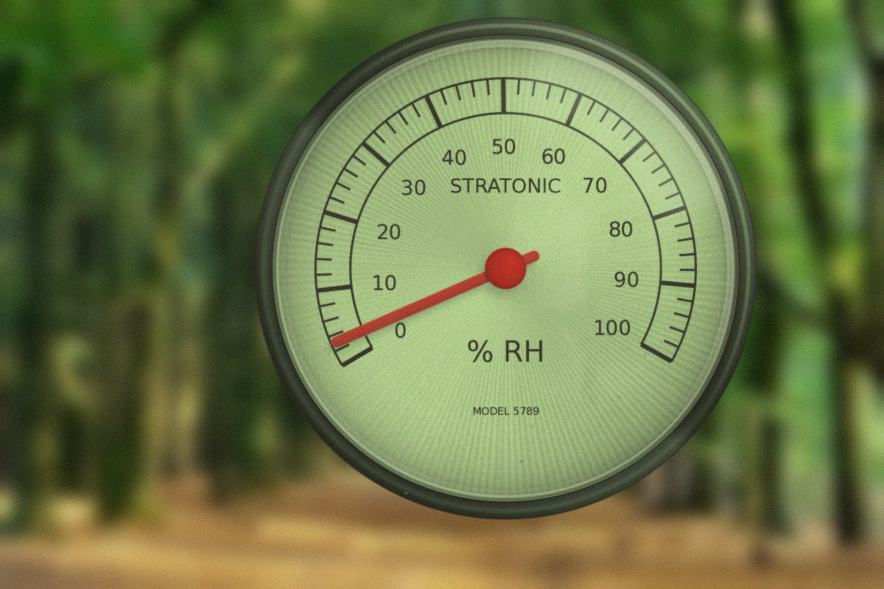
value=3 unit=%
